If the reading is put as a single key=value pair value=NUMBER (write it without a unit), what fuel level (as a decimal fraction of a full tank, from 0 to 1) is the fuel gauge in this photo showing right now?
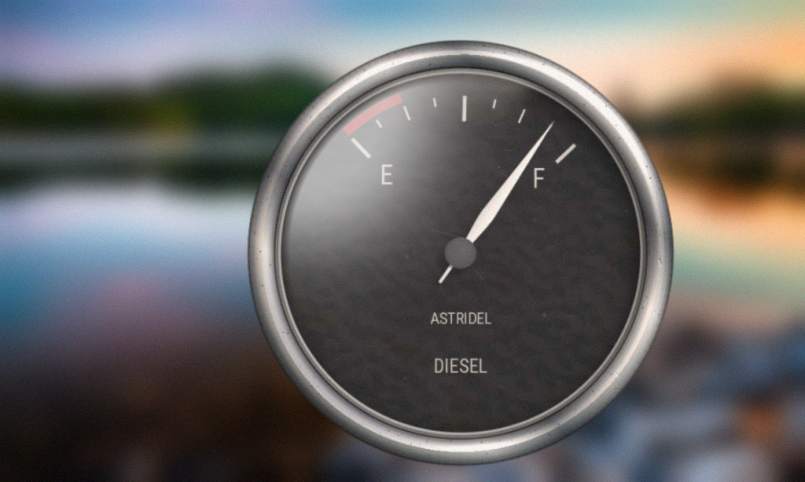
value=0.875
